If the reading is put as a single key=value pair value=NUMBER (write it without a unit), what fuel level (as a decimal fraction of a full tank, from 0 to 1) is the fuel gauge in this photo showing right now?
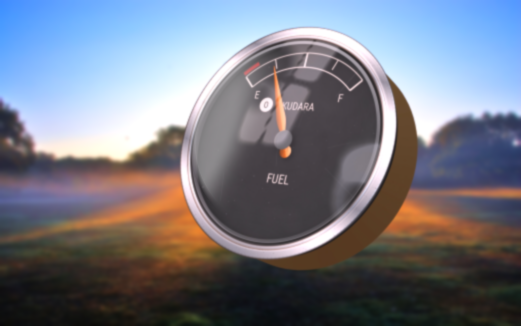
value=0.25
